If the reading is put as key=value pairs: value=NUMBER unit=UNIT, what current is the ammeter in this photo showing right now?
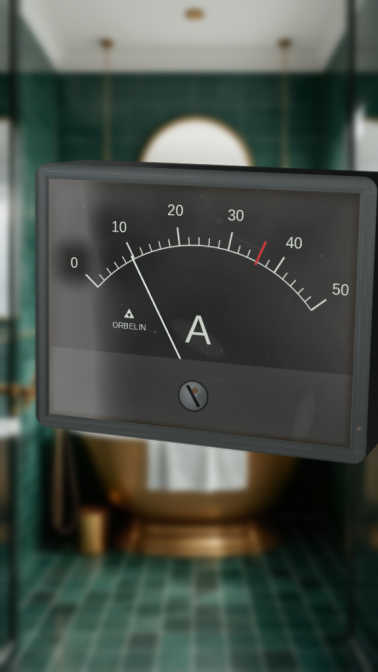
value=10 unit=A
